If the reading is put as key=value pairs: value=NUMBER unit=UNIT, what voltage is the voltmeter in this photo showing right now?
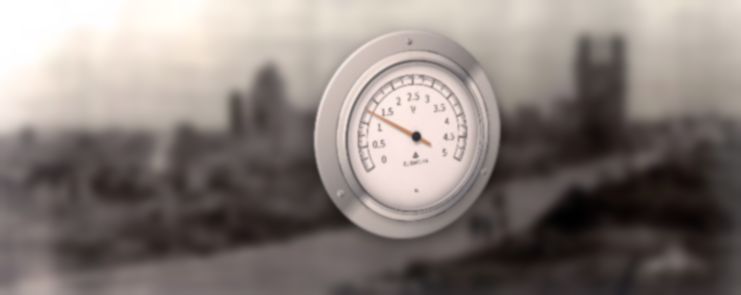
value=1.25 unit=V
